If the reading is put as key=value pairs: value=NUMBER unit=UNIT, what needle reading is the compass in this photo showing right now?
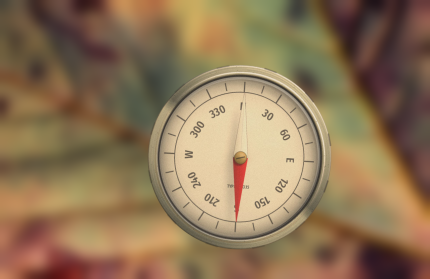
value=180 unit=°
